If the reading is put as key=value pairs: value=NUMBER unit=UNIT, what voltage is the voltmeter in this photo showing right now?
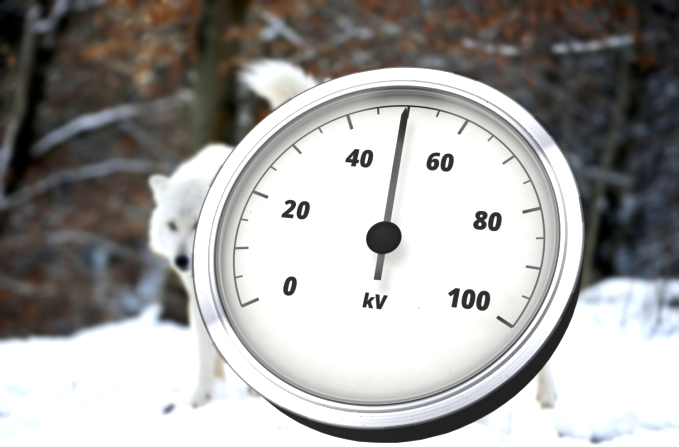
value=50 unit=kV
